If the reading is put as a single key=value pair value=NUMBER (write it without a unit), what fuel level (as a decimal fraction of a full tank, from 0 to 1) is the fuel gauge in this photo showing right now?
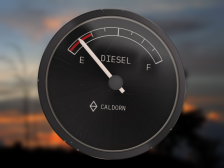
value=0.125
